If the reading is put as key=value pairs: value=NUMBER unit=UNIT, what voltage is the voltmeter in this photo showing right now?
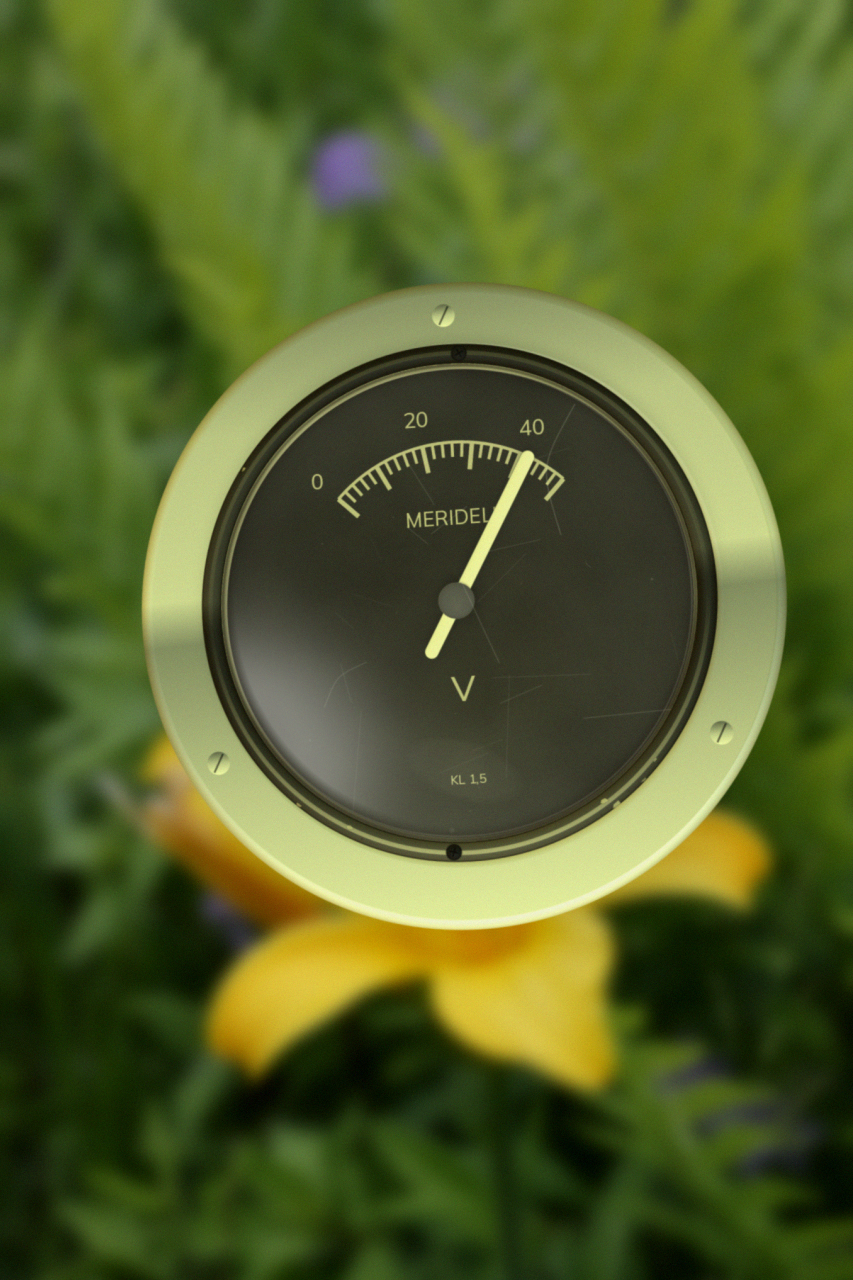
value=42 unit=V
